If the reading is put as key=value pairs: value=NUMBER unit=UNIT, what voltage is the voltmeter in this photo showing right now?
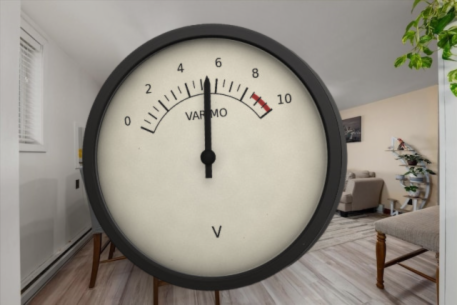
value=5.5 unit=V
